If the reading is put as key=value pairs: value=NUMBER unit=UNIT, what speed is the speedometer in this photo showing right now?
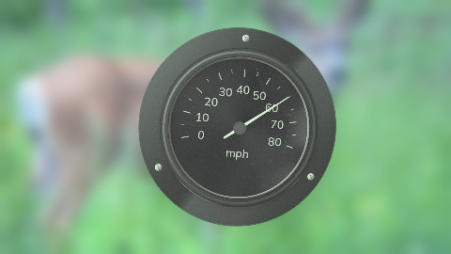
value=60 unit=mph
